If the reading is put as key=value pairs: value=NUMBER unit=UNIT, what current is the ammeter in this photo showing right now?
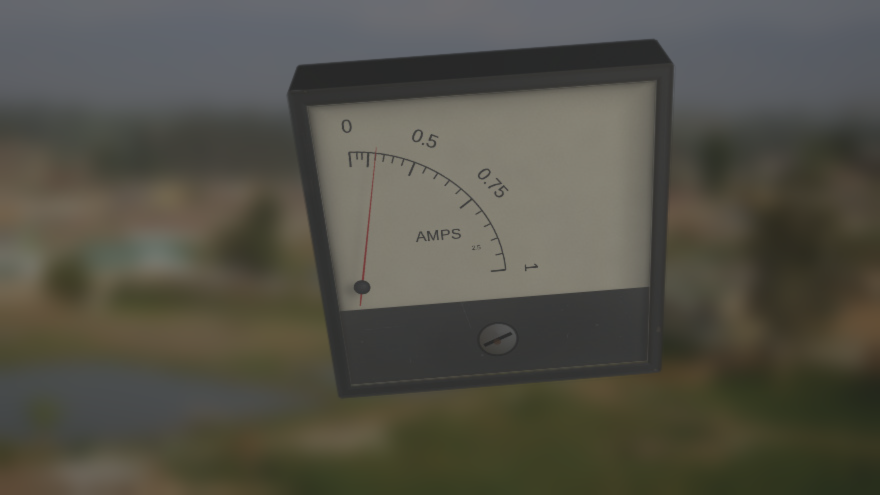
value=0.3 unit=A
